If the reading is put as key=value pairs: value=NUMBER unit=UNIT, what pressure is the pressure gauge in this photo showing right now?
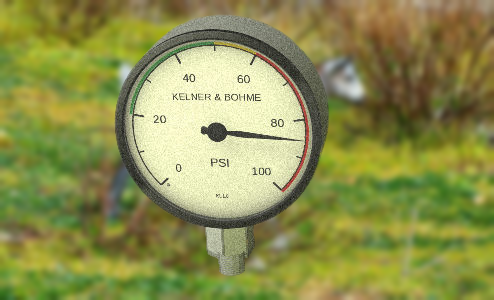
value=85 unit=psi
